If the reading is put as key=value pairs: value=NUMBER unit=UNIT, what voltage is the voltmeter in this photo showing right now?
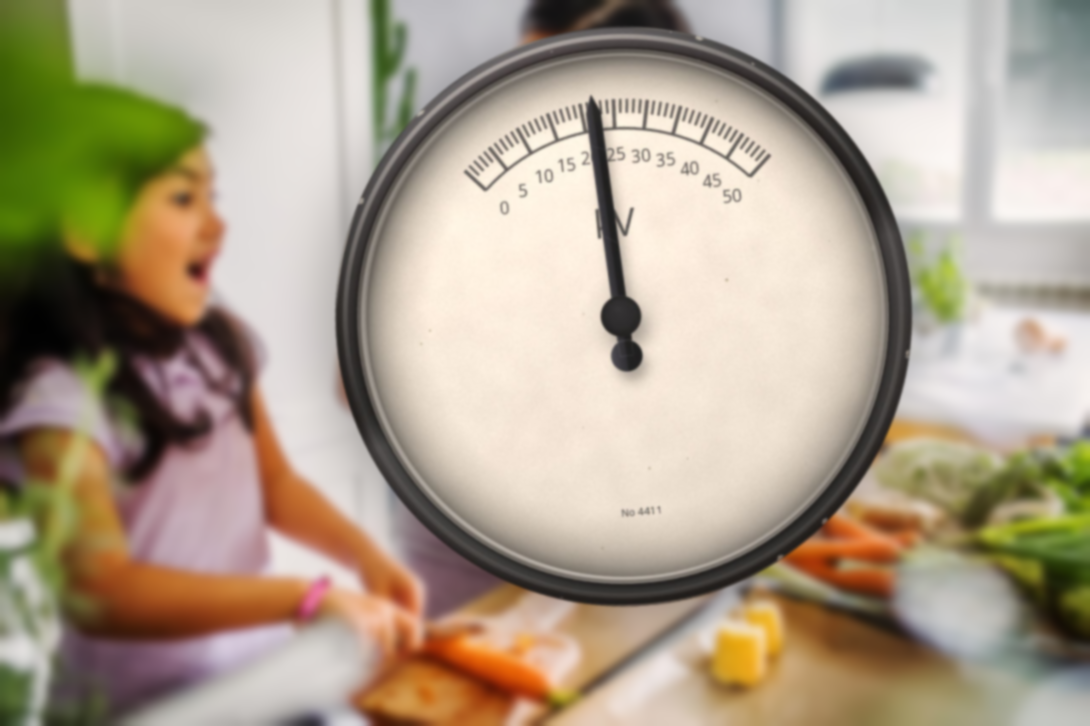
value=22 unit=kV
